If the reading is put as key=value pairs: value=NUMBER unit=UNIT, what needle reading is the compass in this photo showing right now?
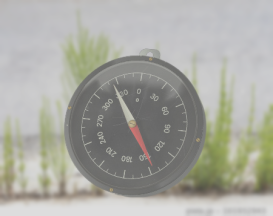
value=145 unit=°
